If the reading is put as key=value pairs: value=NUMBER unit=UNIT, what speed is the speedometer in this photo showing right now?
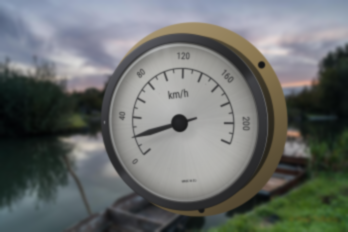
value=20 unit=km/h
